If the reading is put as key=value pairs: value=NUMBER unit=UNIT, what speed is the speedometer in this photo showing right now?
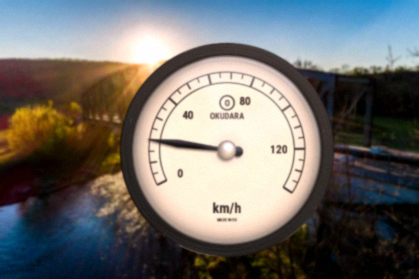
value=20 unit=km/h
